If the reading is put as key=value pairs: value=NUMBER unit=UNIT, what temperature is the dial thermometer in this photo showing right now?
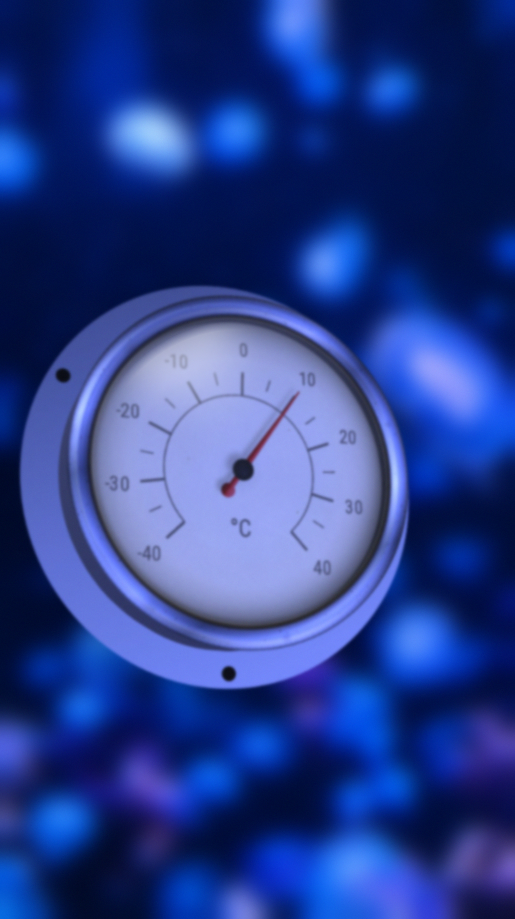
value=10 unit=°C
